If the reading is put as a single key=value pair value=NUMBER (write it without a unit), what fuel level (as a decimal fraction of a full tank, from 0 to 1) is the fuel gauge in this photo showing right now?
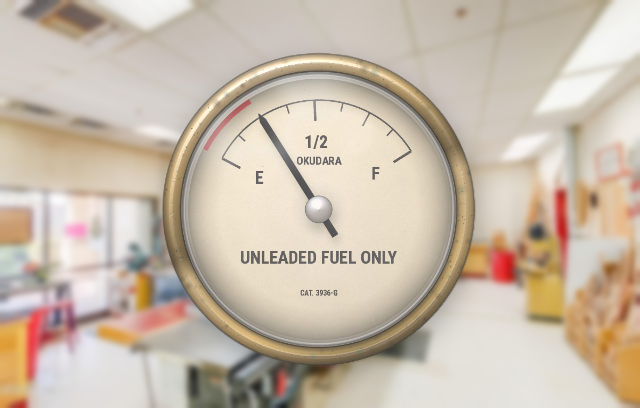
value=0.25
